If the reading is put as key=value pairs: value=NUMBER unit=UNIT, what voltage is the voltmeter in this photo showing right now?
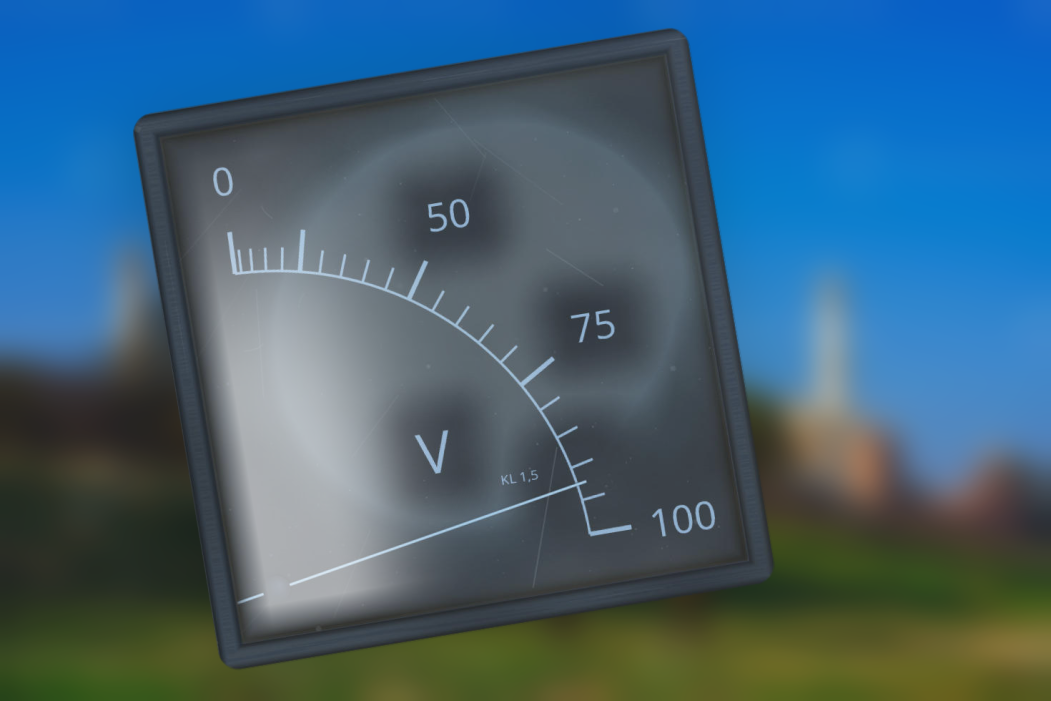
value=92.5 unit=V
